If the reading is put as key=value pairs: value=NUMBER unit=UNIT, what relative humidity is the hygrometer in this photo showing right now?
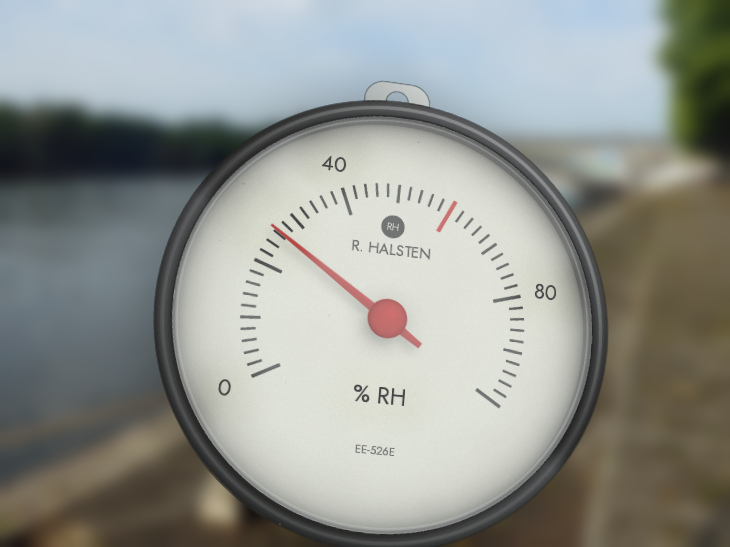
value=26 unit=%
